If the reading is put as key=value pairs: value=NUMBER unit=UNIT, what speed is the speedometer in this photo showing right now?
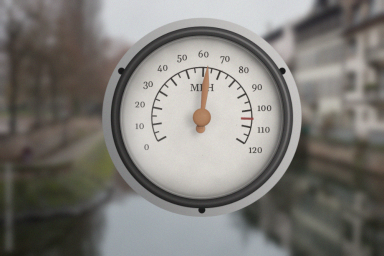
value=62.5 unit=mph
